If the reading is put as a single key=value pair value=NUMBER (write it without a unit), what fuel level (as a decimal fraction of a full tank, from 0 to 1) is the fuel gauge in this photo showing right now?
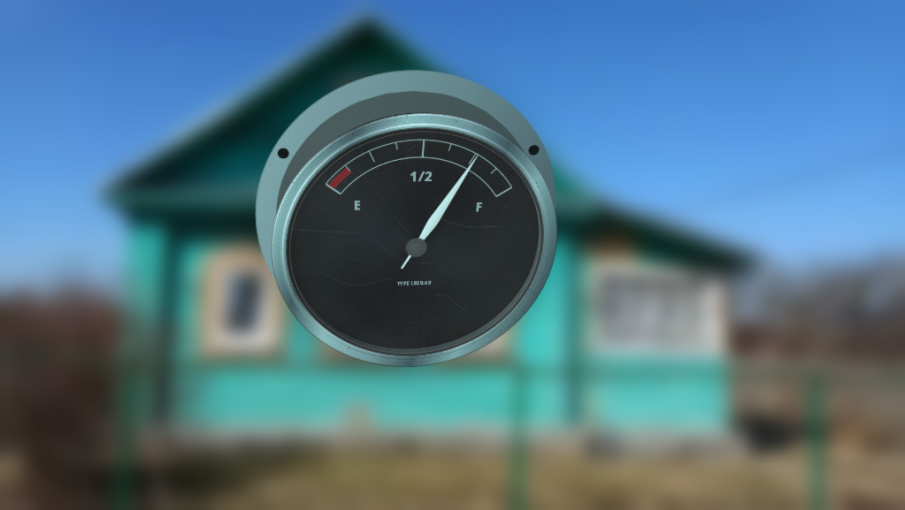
value=0.75
